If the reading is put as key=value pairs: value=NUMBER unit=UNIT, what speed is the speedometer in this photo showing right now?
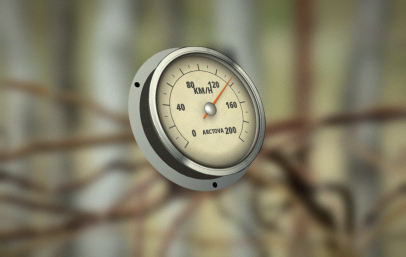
value=135 unit=km/h
